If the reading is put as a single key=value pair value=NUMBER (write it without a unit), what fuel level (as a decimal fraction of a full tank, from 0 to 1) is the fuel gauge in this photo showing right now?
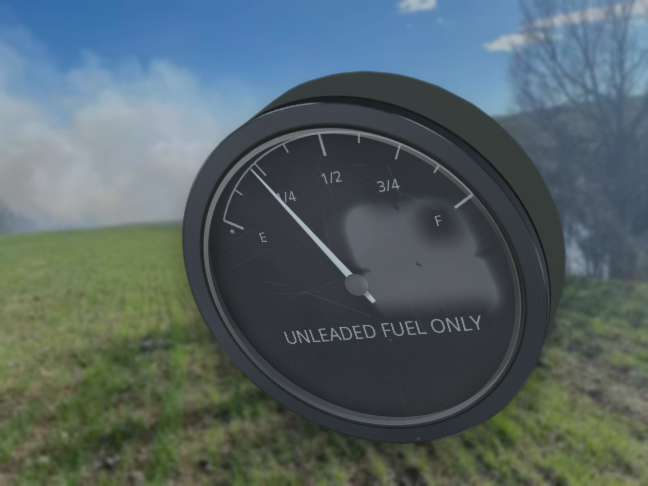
value=0.25
